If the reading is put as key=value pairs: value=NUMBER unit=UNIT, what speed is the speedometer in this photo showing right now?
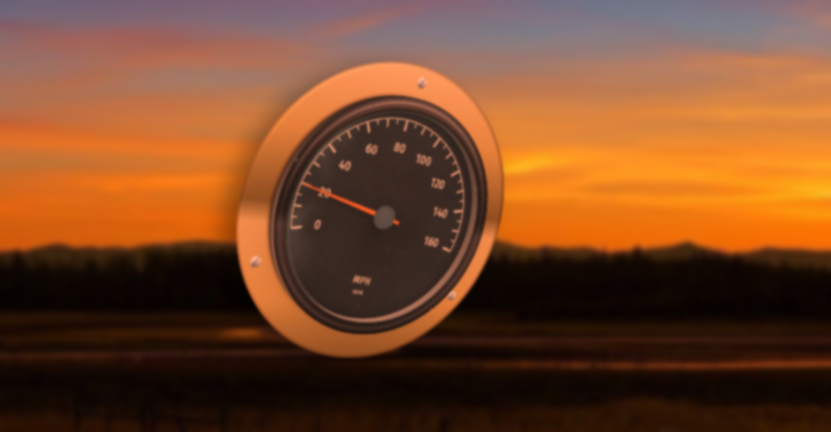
value=20 unit=mph
